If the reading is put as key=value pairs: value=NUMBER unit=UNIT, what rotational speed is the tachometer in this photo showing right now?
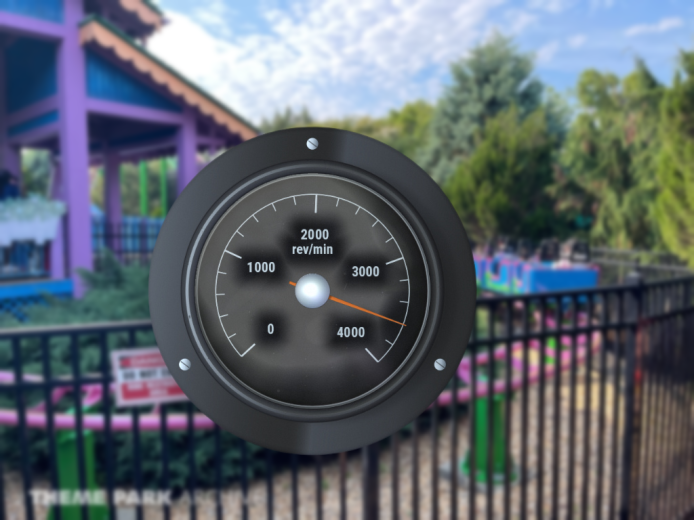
value=3600 unit=rpm
